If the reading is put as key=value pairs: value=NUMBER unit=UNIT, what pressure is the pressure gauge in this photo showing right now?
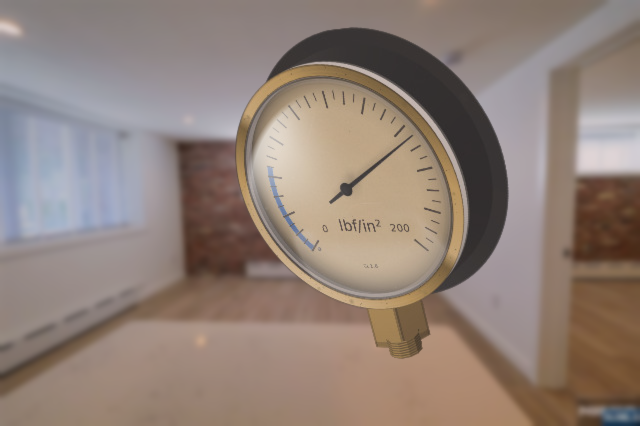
value=145 unit=psi
